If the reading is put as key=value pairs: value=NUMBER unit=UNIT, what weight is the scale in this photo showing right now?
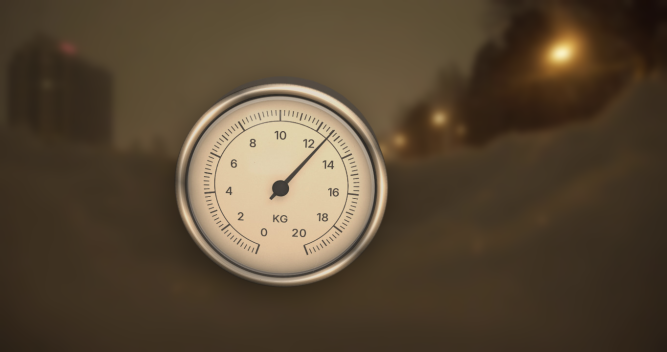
value=12.6 unit=kg
